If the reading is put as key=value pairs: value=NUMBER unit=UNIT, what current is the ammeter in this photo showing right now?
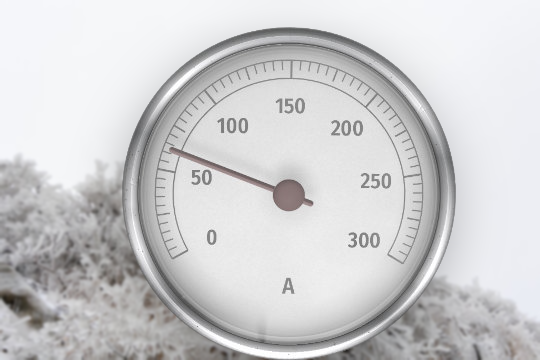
value=62.5 unit=A
